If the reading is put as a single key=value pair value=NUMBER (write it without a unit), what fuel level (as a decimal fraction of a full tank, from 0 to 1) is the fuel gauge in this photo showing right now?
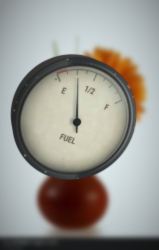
value=0.25
